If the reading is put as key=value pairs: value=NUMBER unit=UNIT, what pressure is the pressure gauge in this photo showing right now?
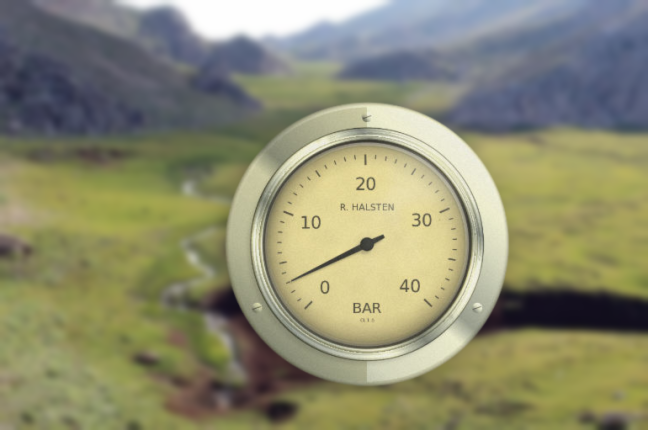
value=3 unit=bar
